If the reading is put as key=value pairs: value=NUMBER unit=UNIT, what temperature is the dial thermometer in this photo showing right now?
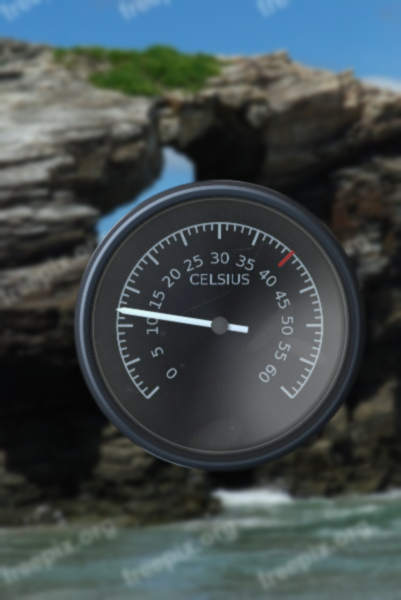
value=12 unit=°C
